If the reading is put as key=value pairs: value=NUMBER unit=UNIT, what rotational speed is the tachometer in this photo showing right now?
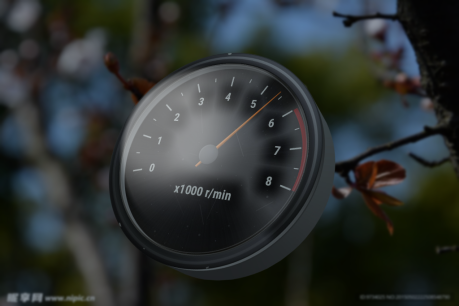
value=5500 unit=rpm
